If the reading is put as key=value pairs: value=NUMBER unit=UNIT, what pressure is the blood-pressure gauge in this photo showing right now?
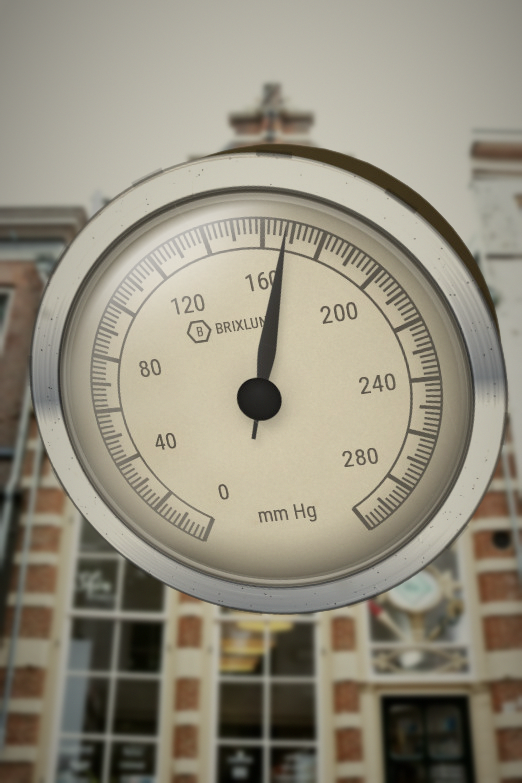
value=168 unit=mmHg
